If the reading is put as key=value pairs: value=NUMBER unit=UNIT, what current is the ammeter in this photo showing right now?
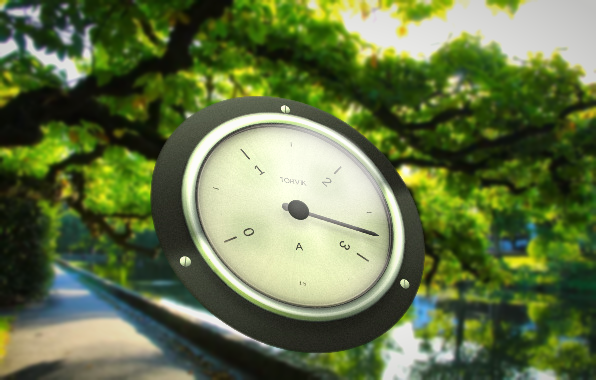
value=2.75 unit=A
